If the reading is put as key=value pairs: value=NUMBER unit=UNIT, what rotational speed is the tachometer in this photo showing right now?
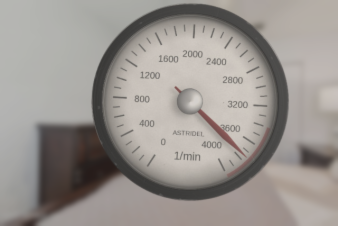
value=3750 unit=rpm
